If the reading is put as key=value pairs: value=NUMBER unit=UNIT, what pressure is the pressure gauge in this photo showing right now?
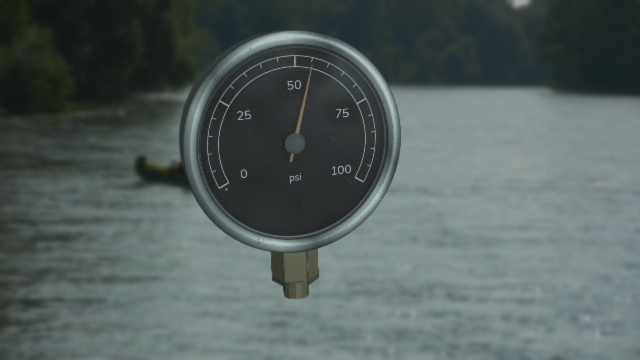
value=55 unit=psi
